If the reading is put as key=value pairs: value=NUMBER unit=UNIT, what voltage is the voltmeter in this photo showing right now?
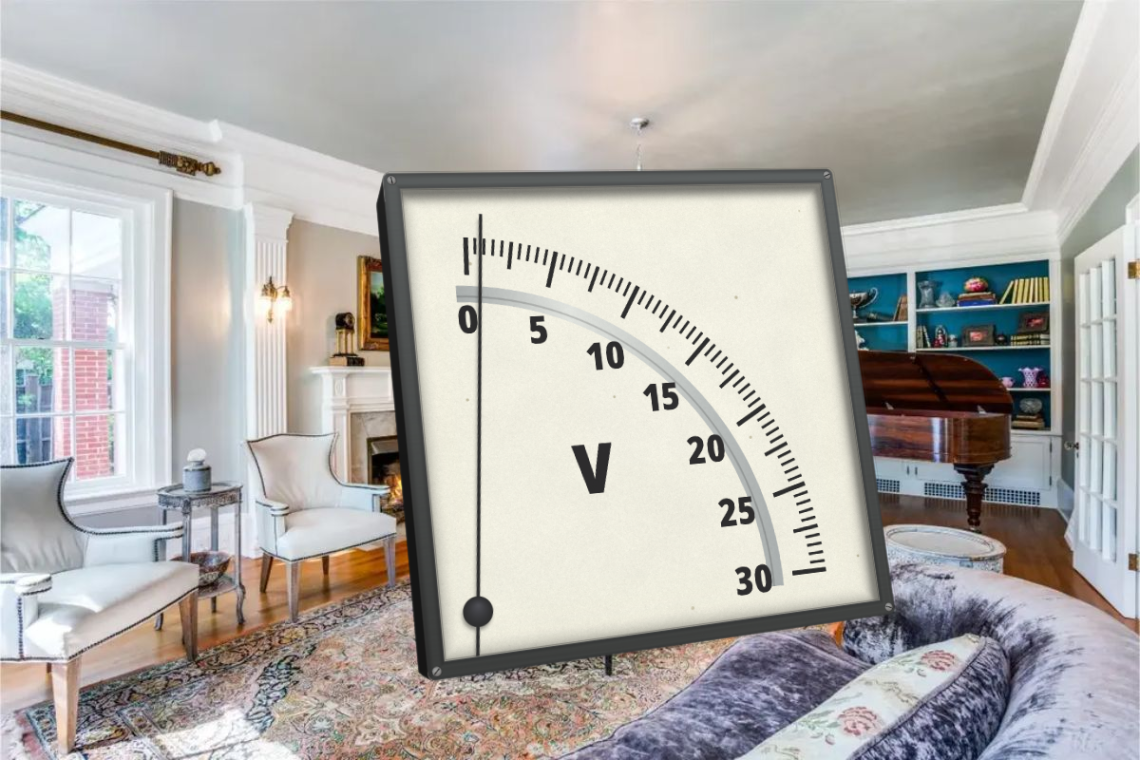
value=0.75 unit=V
